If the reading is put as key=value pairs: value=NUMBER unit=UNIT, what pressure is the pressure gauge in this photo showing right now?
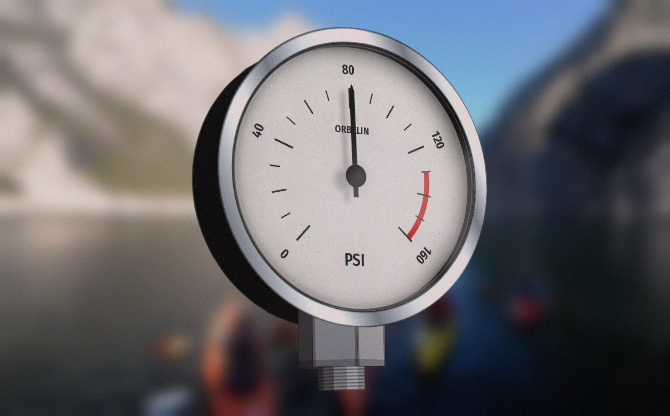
value=80 unit=psi
